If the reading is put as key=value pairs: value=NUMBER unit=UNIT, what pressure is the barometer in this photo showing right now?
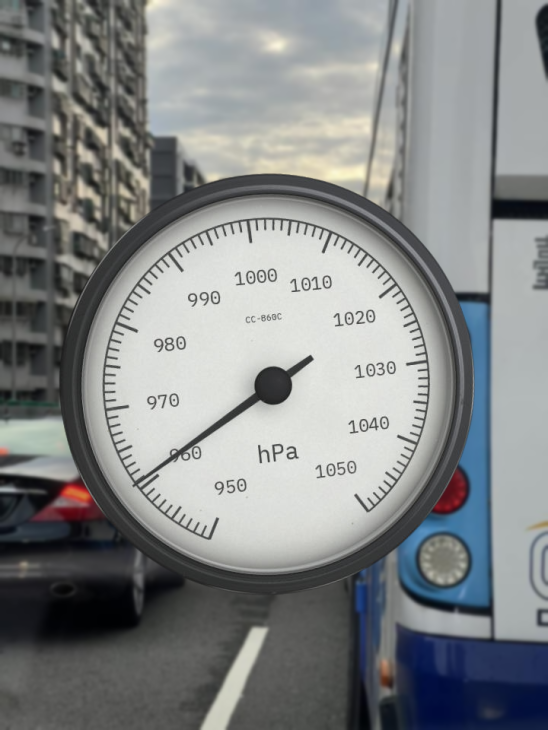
value=961 unit=hPa
